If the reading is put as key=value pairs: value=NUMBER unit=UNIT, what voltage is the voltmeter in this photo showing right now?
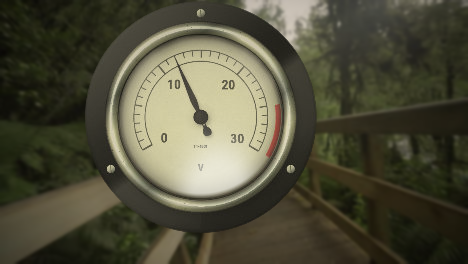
value=12 unit=V
